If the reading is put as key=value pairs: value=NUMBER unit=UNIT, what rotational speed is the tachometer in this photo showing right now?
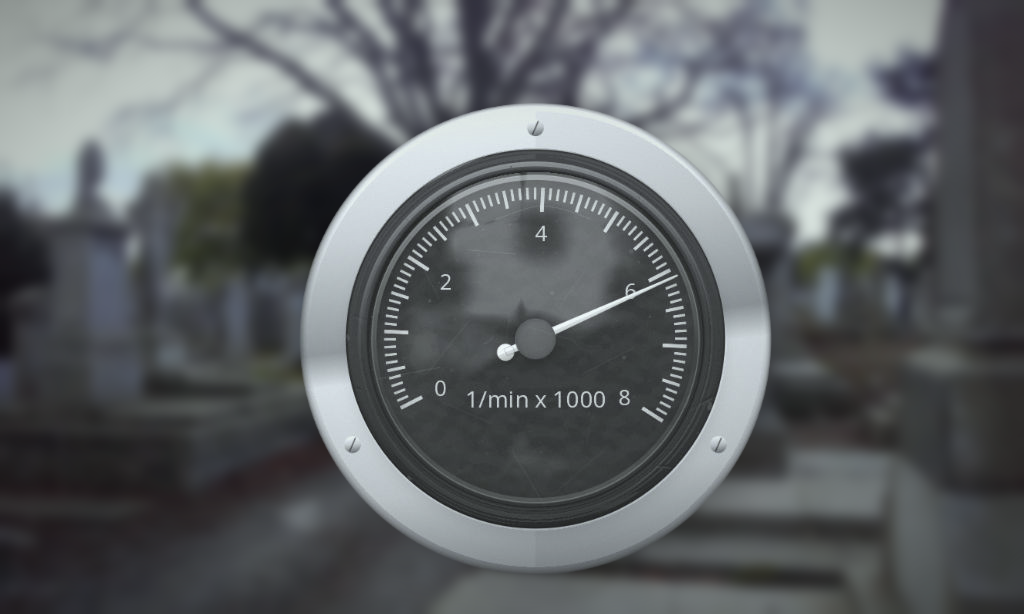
value=6100 unit=rpm
